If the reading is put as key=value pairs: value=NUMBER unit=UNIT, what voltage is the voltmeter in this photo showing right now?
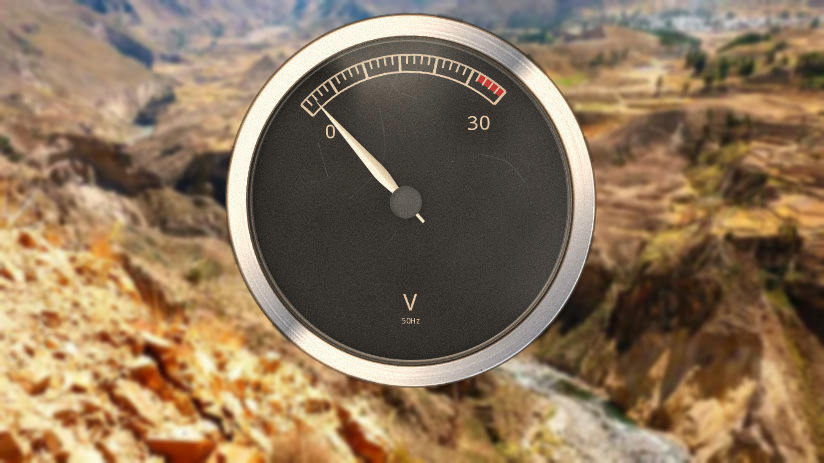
value=2 unit=V
